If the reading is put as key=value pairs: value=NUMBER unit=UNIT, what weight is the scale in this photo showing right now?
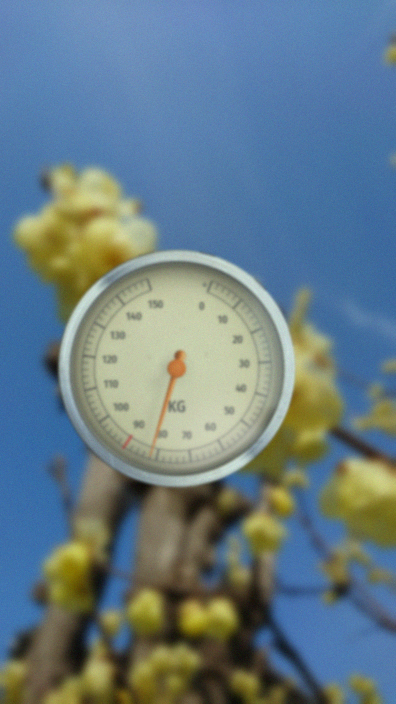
value=82 unit=kg
